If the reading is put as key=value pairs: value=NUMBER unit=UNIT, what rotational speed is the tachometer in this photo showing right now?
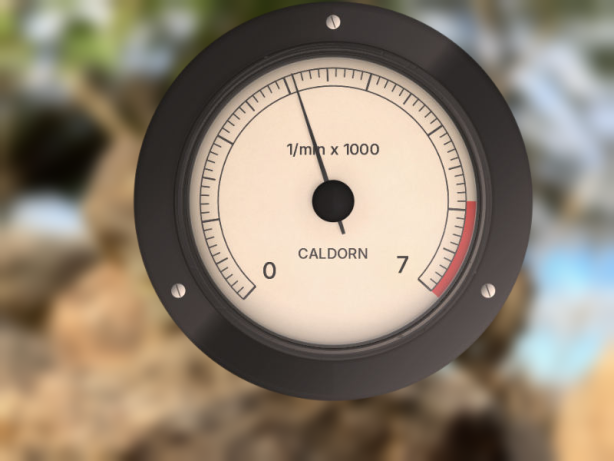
value=3100 unit=rpm
